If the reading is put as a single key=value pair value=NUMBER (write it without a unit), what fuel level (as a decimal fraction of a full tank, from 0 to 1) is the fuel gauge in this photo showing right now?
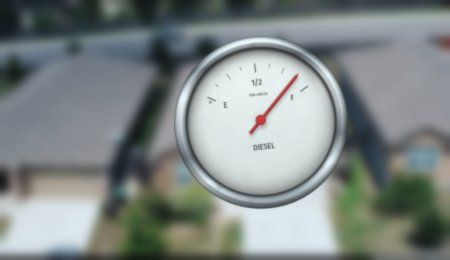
value=0.875
